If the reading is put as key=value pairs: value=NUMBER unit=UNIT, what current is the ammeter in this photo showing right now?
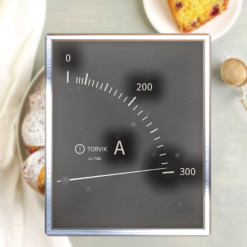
value=295 unit=A
